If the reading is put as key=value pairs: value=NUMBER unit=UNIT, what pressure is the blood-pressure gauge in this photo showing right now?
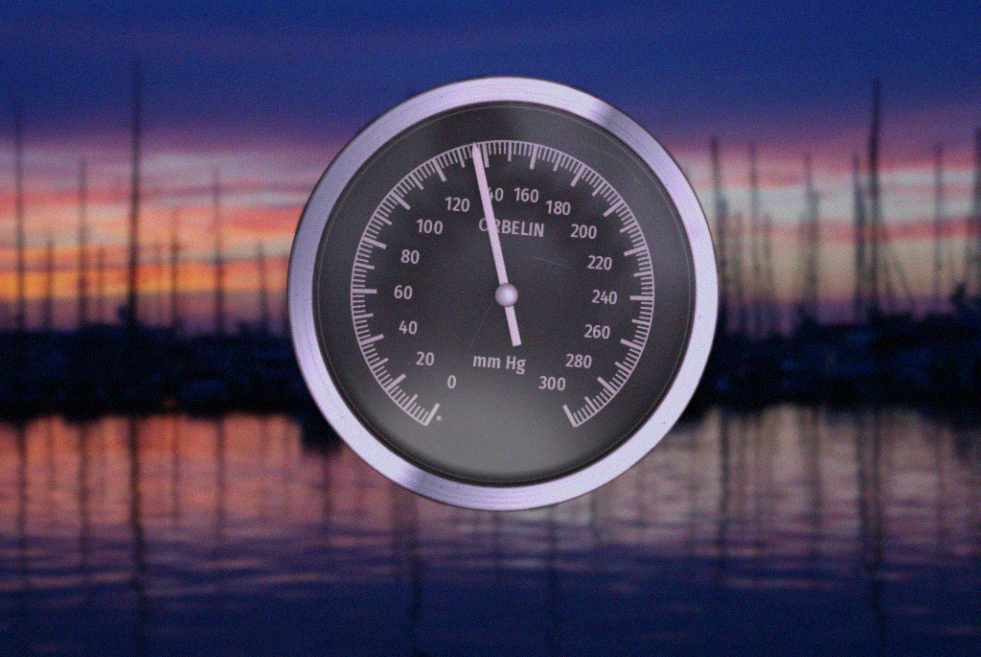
value=136 unit=mmHg
